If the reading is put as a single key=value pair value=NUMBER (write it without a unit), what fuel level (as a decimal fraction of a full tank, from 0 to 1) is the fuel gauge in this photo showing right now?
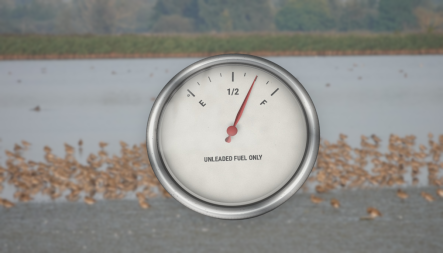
value=0.75
